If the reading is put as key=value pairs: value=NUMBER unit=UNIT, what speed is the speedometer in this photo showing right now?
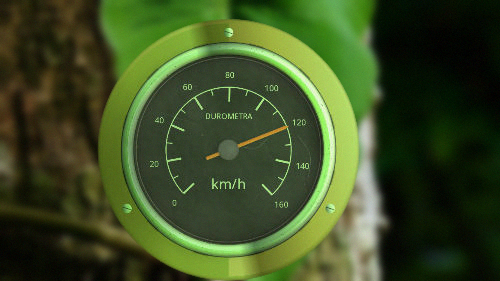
value=120 unit=km/h
